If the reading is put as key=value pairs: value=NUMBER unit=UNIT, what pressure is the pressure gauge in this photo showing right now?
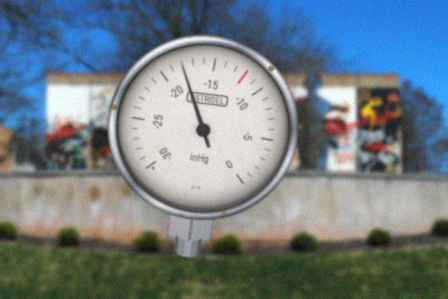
value=-18 unit=inHg
